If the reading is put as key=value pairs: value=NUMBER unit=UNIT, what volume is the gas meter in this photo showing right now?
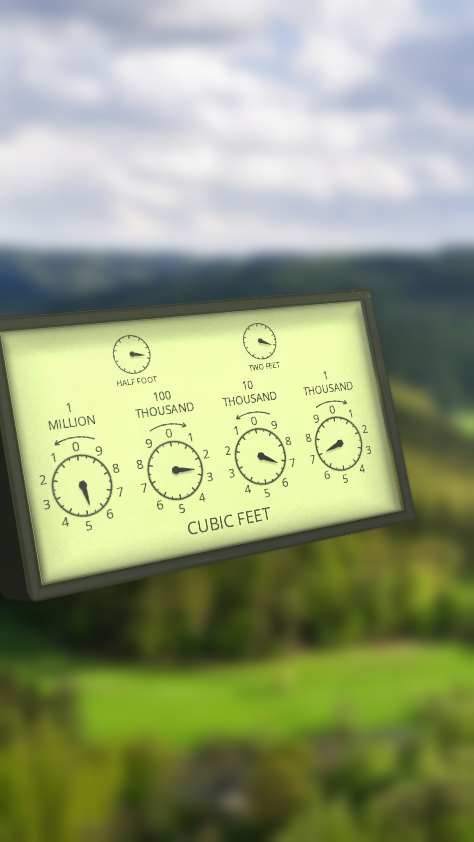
value=526700 unit=ft³
